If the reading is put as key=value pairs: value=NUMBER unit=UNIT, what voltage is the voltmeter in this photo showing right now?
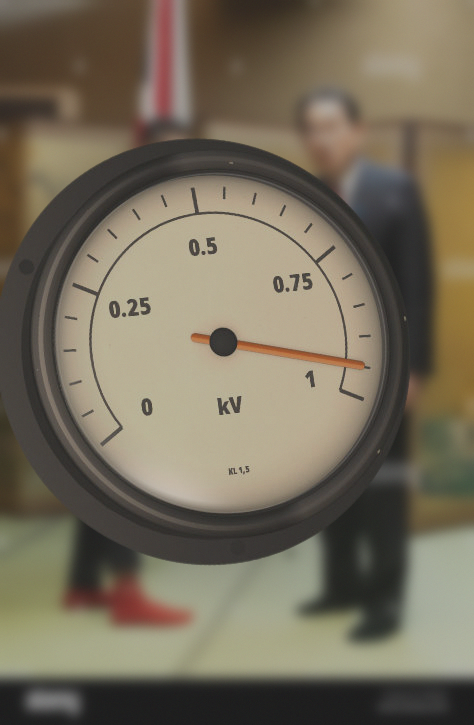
value=0.95 unit=kV
